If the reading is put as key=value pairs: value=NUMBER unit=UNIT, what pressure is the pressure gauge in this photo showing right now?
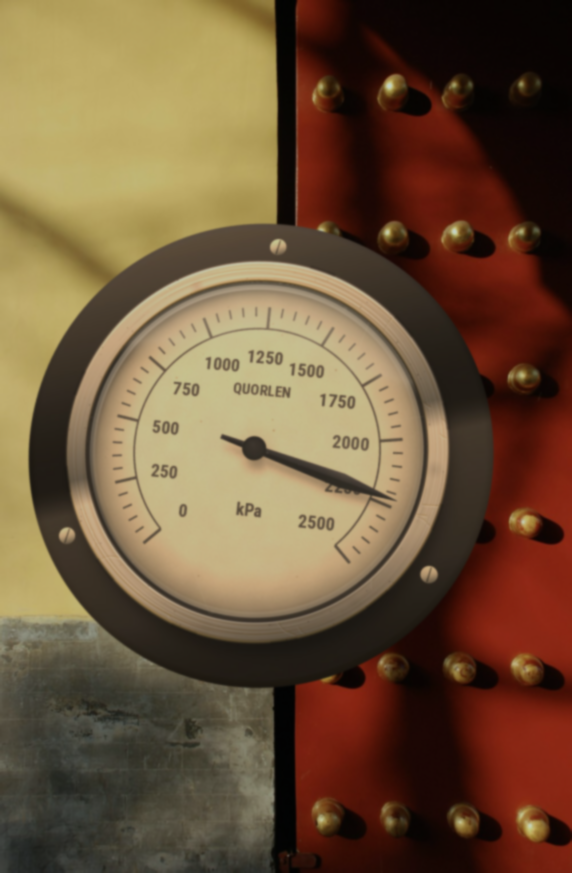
value=2225 unit=kPa
